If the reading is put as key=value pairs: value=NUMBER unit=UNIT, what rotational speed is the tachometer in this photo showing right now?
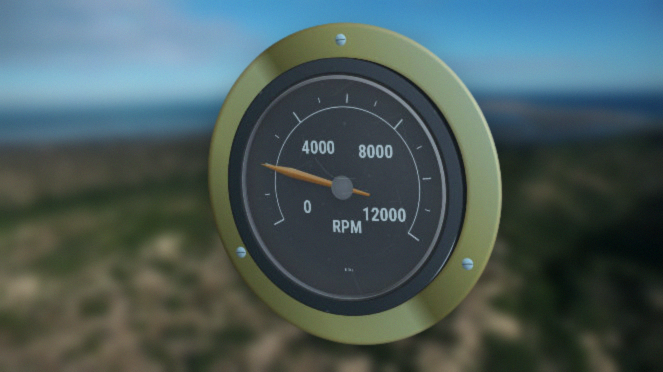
value=2000 unit=rpm
